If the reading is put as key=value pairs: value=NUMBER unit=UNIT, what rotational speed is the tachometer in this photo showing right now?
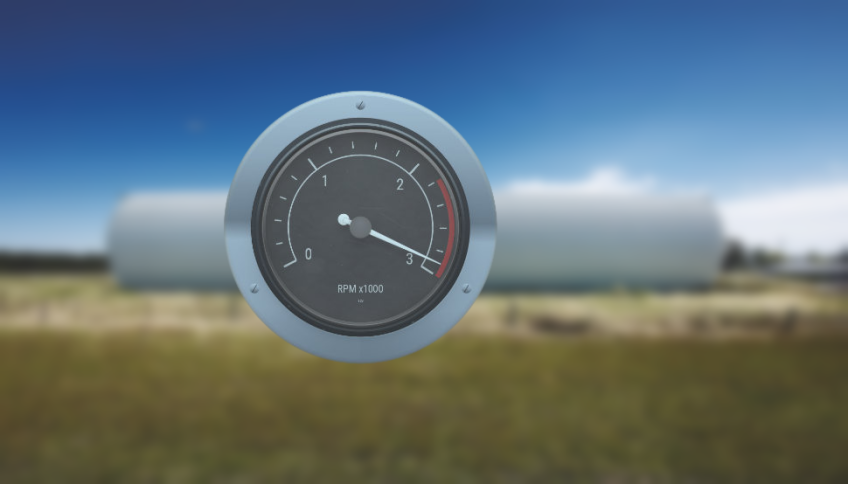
value=2900 unit=rpm
